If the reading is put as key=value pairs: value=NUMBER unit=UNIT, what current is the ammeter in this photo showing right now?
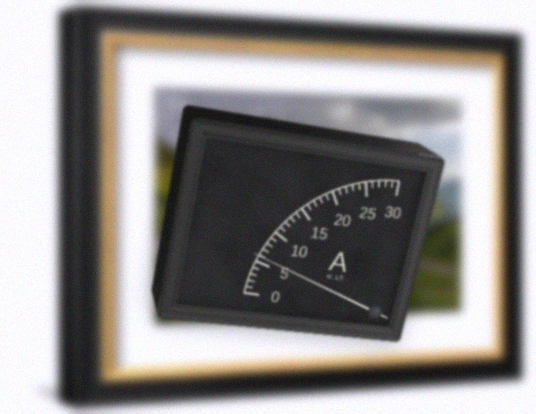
value=6 unit=A
